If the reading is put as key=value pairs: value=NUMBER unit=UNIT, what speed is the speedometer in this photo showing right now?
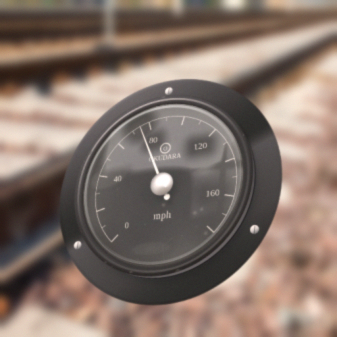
value=75 unit=mph
